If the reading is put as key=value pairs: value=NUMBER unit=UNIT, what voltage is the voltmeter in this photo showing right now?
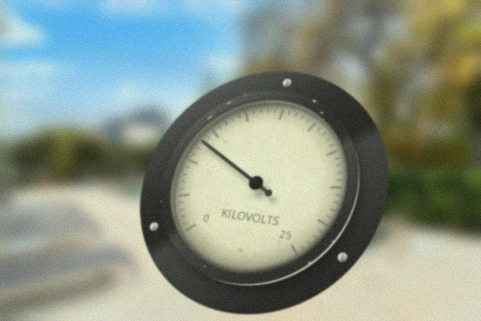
value=6.5 unit=kV
